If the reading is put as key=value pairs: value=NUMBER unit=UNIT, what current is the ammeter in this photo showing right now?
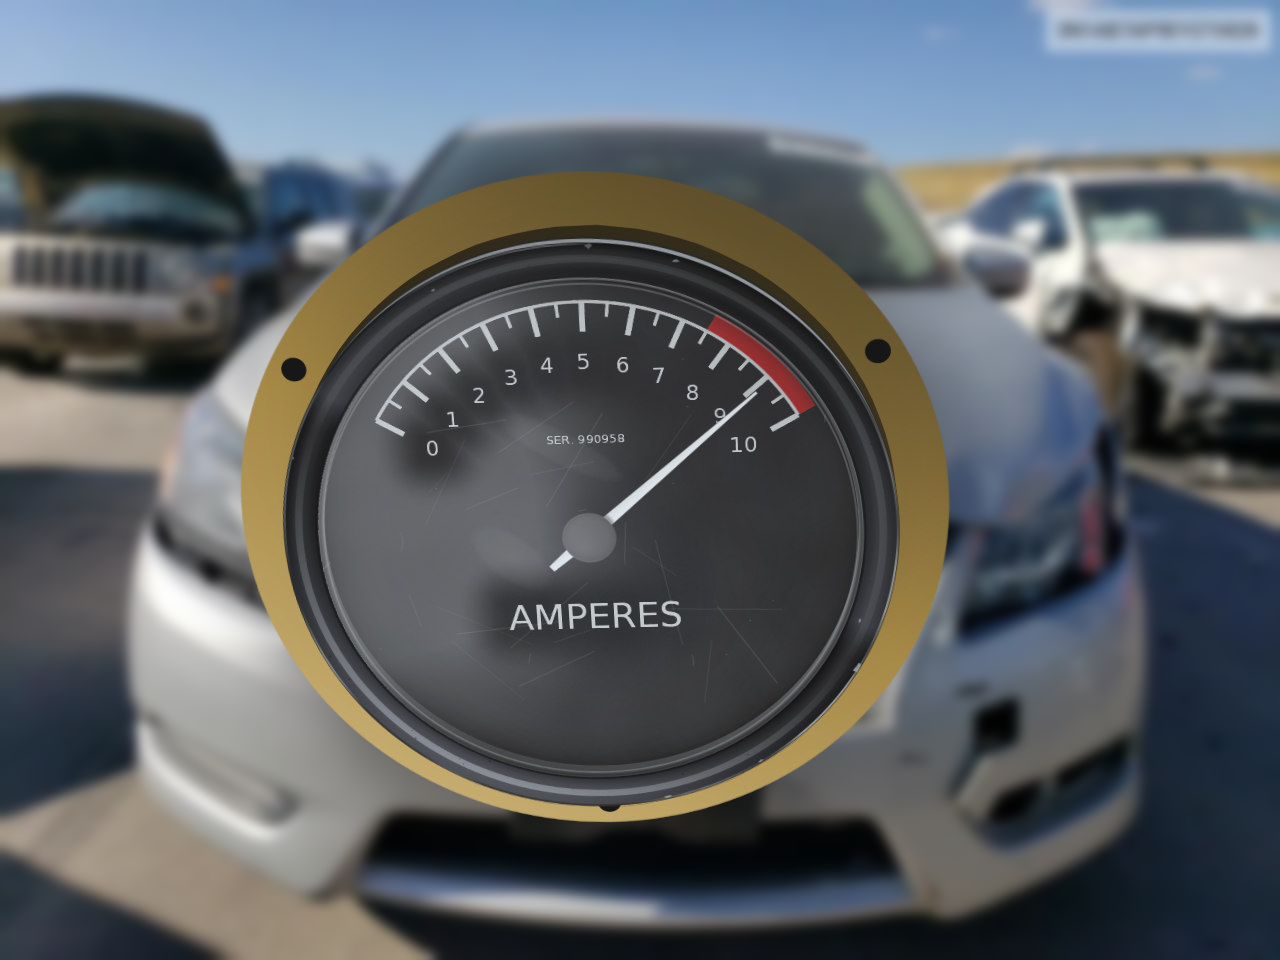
value=9 unit=A
